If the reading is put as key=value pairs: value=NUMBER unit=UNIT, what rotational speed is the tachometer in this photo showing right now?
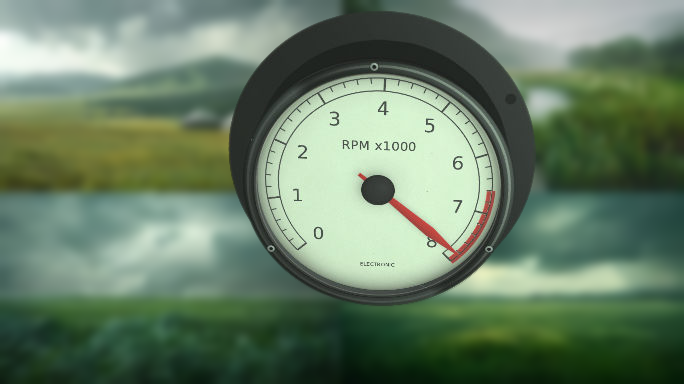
value=7800 unit=rpm
